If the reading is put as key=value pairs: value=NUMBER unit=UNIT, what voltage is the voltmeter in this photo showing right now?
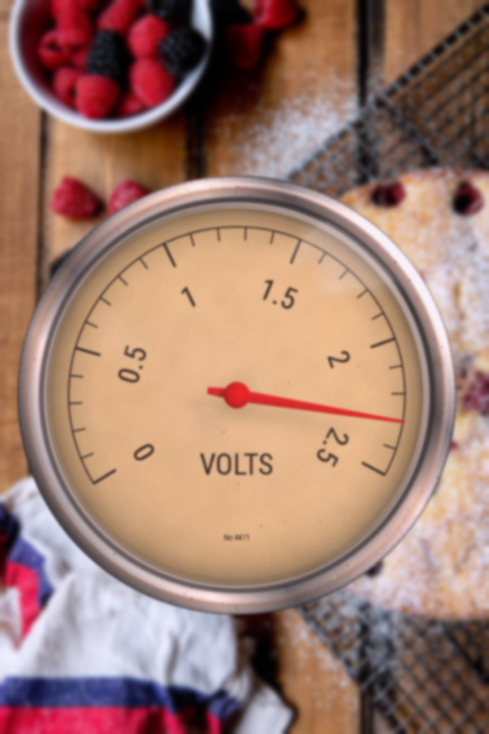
value=2.3 unit=V
